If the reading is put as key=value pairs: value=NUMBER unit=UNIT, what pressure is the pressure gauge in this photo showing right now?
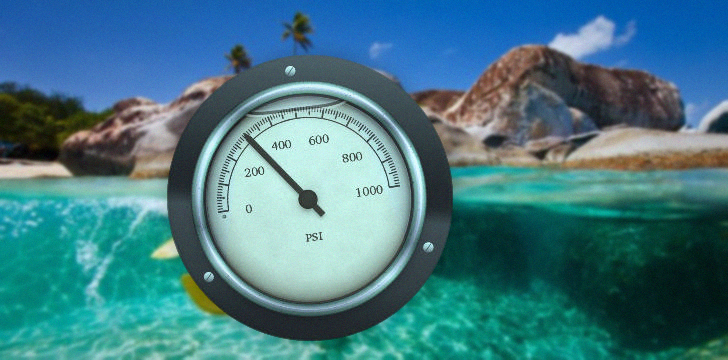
value=300 unit=psi
